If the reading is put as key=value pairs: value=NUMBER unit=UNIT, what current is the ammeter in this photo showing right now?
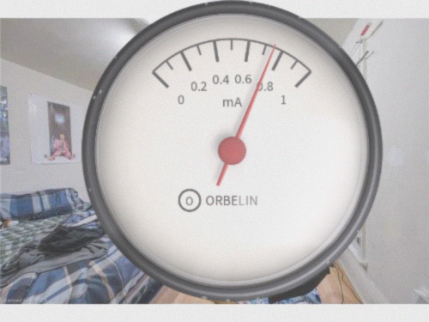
value=0.75 unit=mA
